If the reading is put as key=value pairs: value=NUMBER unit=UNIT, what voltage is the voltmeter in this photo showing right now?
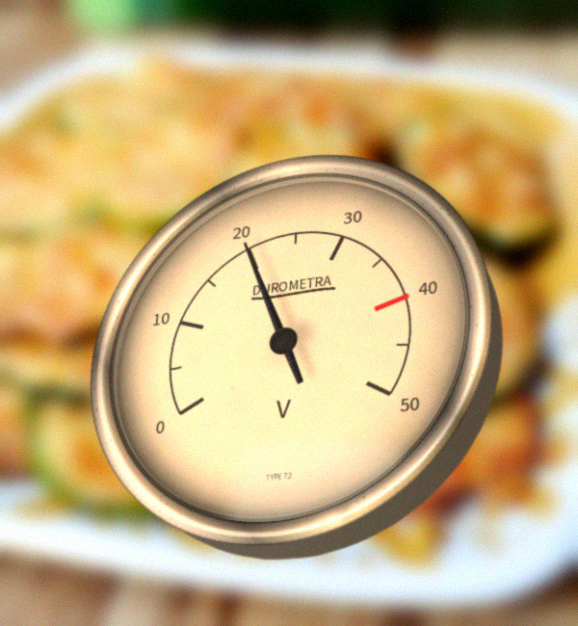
value=20 unit=V
